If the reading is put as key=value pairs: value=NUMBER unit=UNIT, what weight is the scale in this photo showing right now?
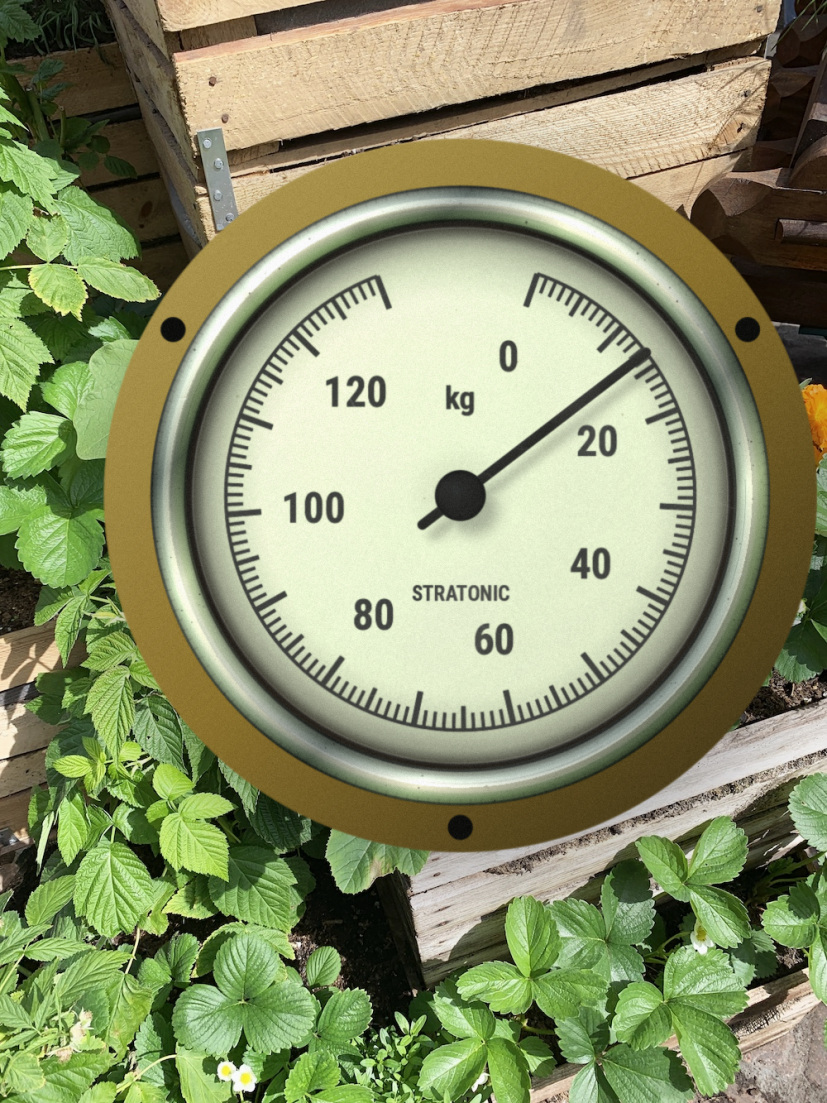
value=13.5 unit=kg
